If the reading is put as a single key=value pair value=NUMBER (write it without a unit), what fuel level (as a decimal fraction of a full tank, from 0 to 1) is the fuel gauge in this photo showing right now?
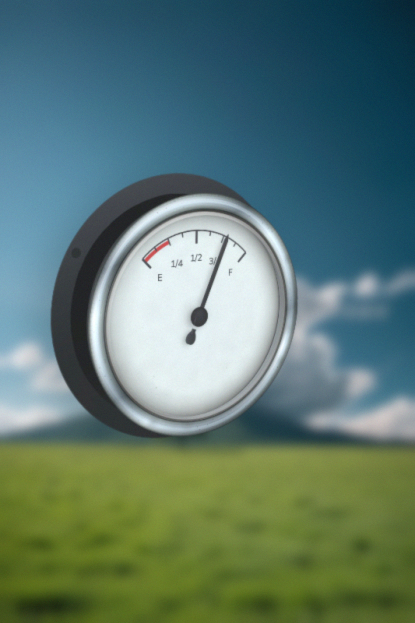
value=0.75
